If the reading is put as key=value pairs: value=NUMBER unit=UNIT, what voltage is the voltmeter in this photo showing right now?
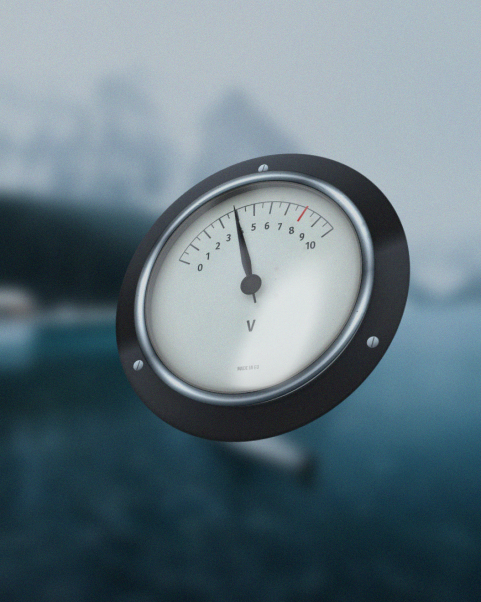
value=4 unit=V
